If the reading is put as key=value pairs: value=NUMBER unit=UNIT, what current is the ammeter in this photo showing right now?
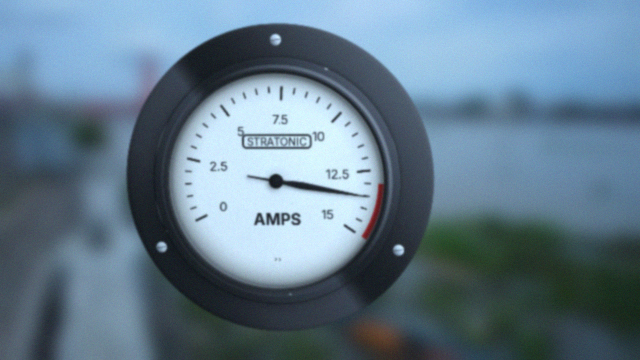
value=13.5 unit=A
